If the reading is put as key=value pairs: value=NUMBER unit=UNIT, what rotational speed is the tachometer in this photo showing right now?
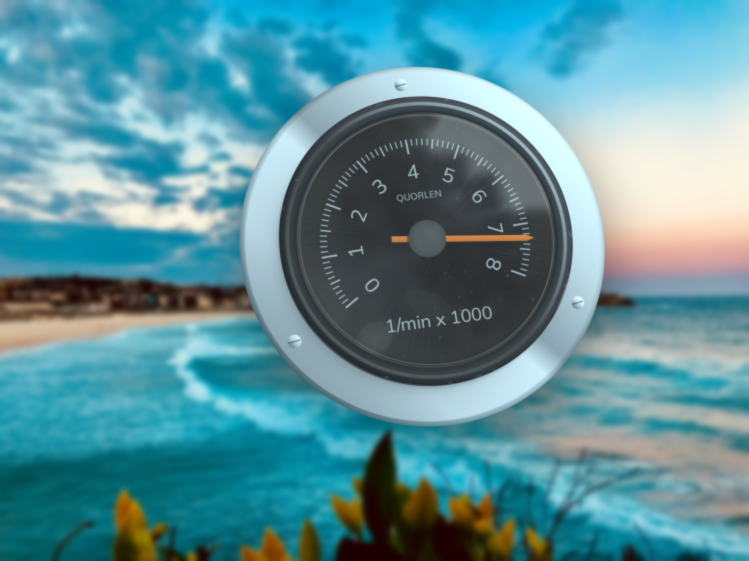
value=7300 unit=rpm
